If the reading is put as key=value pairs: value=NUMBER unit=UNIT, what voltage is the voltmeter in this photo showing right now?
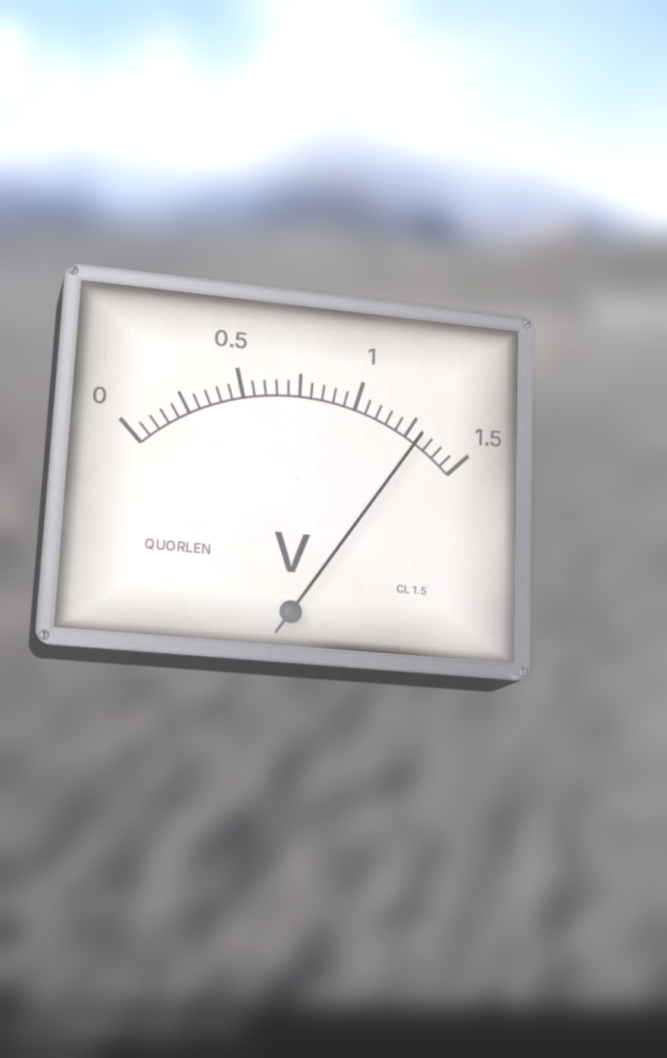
value=1.3 unit=V
